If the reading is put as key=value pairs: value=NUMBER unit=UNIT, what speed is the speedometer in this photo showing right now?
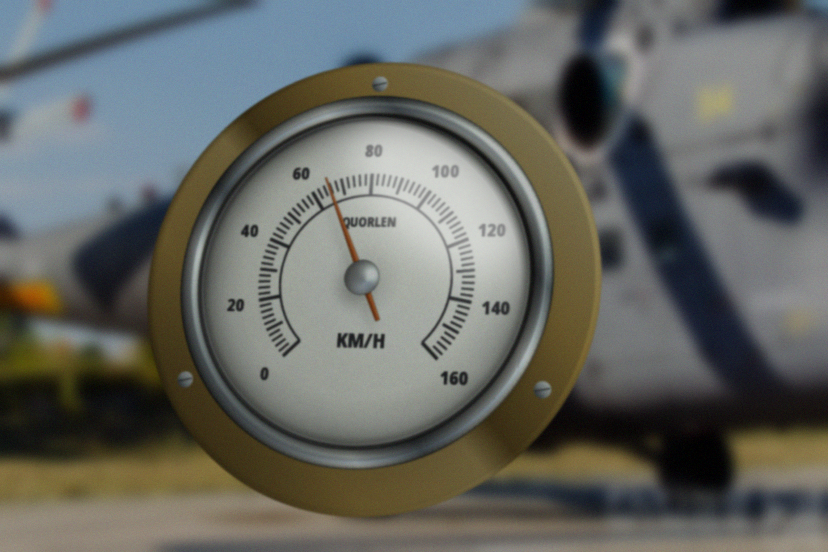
value=66 unit=km/h
